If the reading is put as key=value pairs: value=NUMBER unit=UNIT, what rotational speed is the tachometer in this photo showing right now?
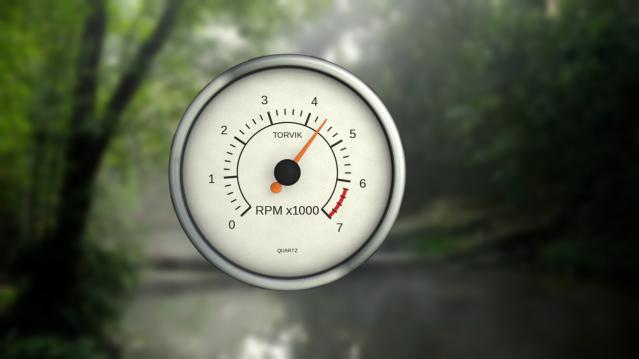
value=4400 unit=rpm
